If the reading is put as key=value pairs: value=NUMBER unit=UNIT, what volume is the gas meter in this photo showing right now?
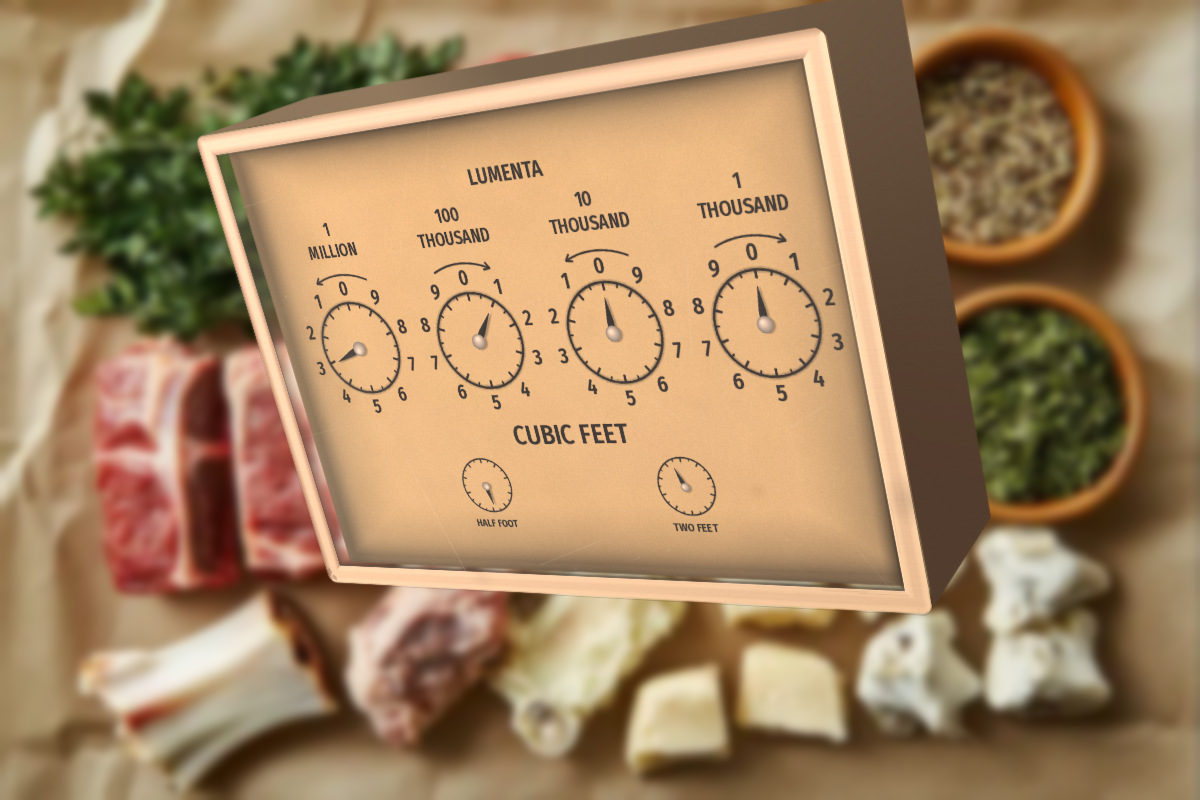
value=310000 unit=ft³
